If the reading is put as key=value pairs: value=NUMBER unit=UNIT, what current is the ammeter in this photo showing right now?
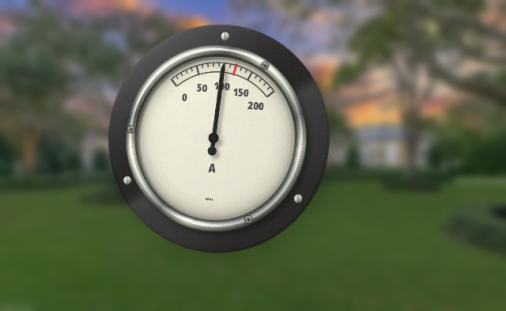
value=100 unit=A
